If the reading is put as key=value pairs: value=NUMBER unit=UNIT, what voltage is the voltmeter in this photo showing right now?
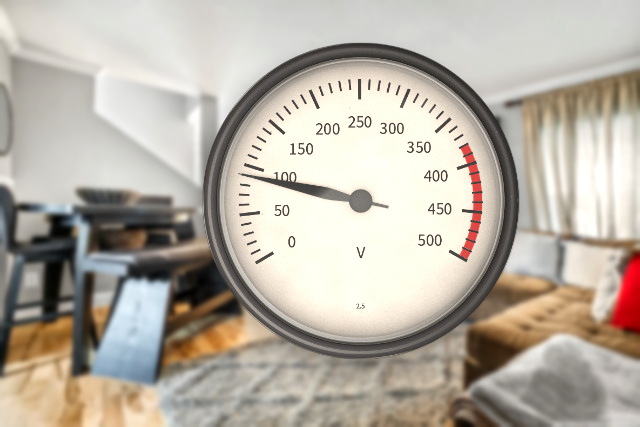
value=90 unit=V
